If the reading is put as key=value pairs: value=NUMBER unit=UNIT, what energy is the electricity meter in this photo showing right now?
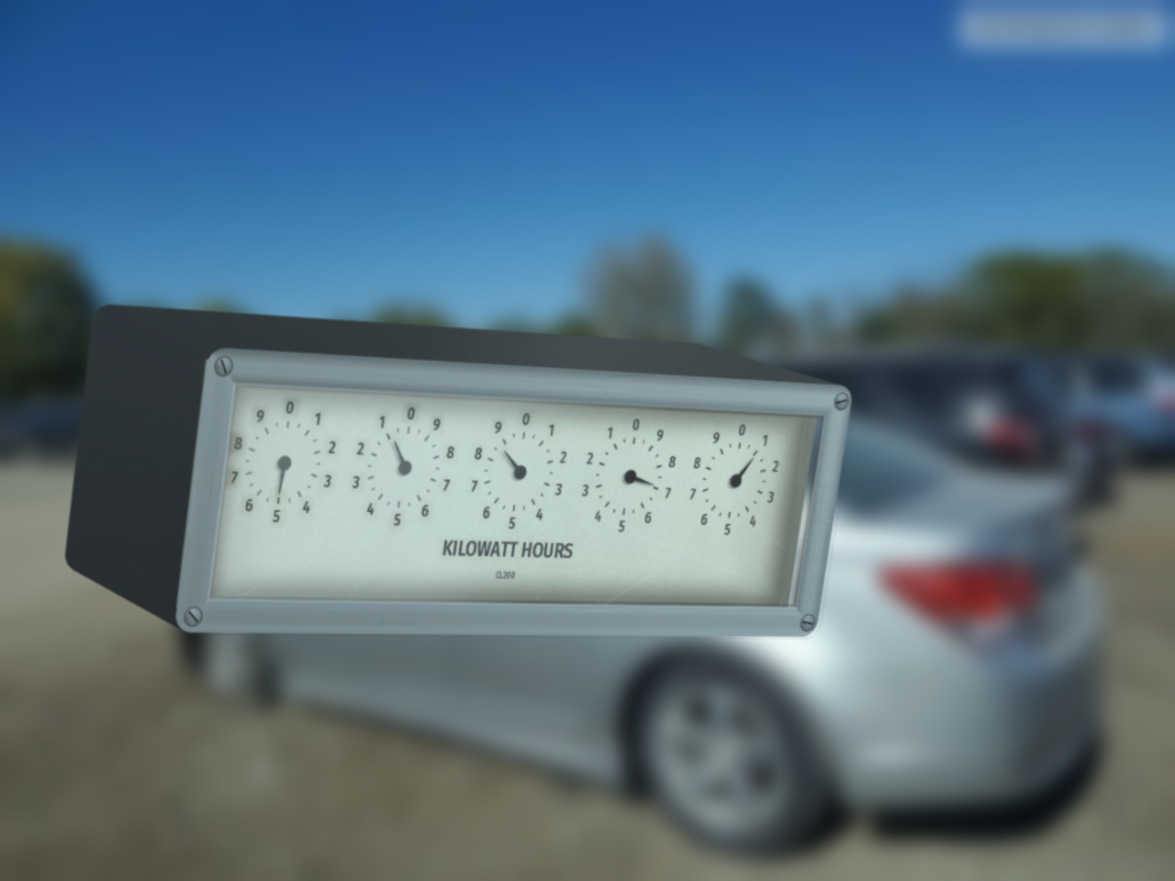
value=50871 unit=kWh
